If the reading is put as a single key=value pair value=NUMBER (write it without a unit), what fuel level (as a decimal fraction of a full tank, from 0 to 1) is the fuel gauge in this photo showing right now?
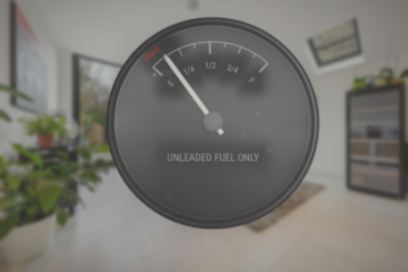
value=0.125
